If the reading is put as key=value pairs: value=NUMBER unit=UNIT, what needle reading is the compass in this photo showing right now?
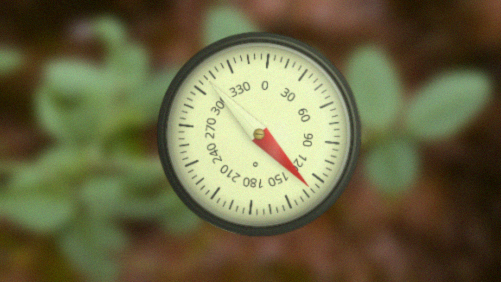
value=130 unit=°
